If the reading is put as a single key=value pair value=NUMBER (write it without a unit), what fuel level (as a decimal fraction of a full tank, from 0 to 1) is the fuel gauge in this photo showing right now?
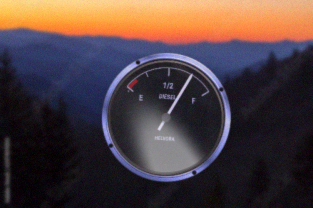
value=0.75
